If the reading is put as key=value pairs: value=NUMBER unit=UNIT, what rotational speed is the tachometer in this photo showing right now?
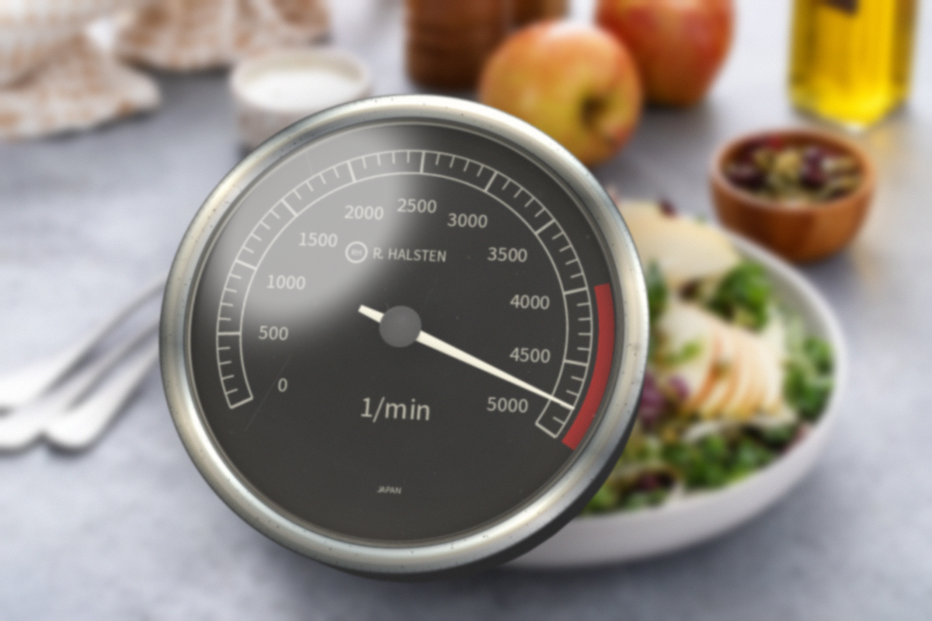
value=4800 unit=rpm
